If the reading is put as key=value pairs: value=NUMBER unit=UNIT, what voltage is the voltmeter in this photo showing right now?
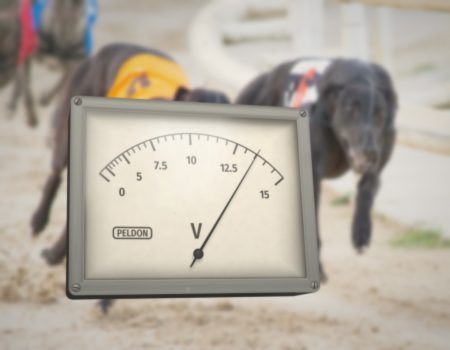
value=13.5 unit=V
